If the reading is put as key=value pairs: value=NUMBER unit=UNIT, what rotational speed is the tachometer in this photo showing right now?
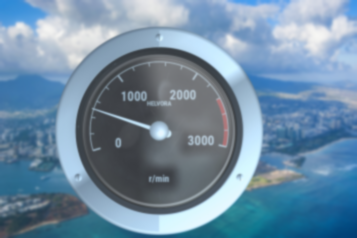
value=500 unit=rpm
